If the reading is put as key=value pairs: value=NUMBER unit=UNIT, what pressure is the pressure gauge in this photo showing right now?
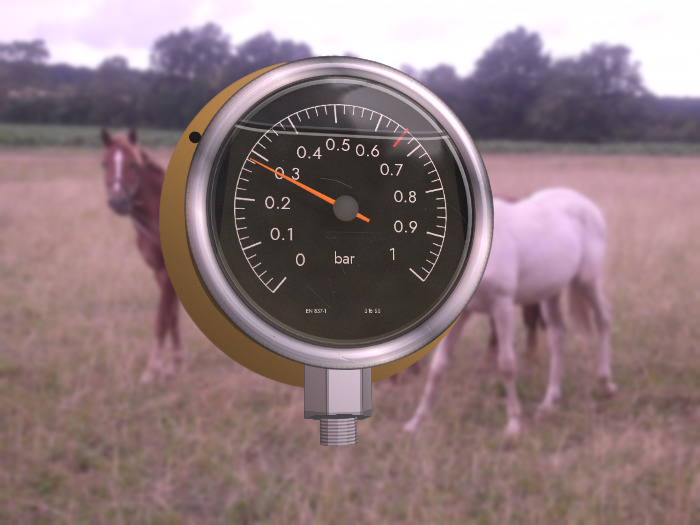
value=0.28 unit=bar
